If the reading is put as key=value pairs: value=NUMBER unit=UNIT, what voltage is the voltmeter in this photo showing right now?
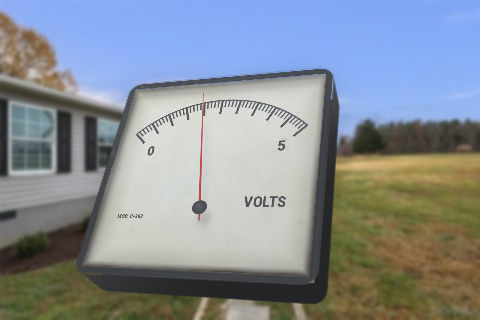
value=2 unit=V
